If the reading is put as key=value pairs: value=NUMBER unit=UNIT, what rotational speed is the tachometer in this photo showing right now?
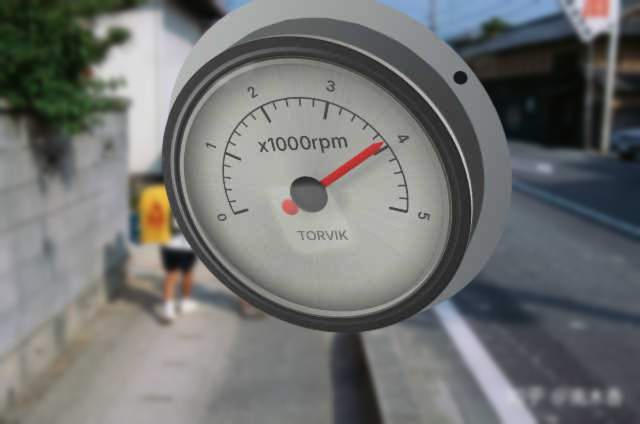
value=3900 unit=rpm
